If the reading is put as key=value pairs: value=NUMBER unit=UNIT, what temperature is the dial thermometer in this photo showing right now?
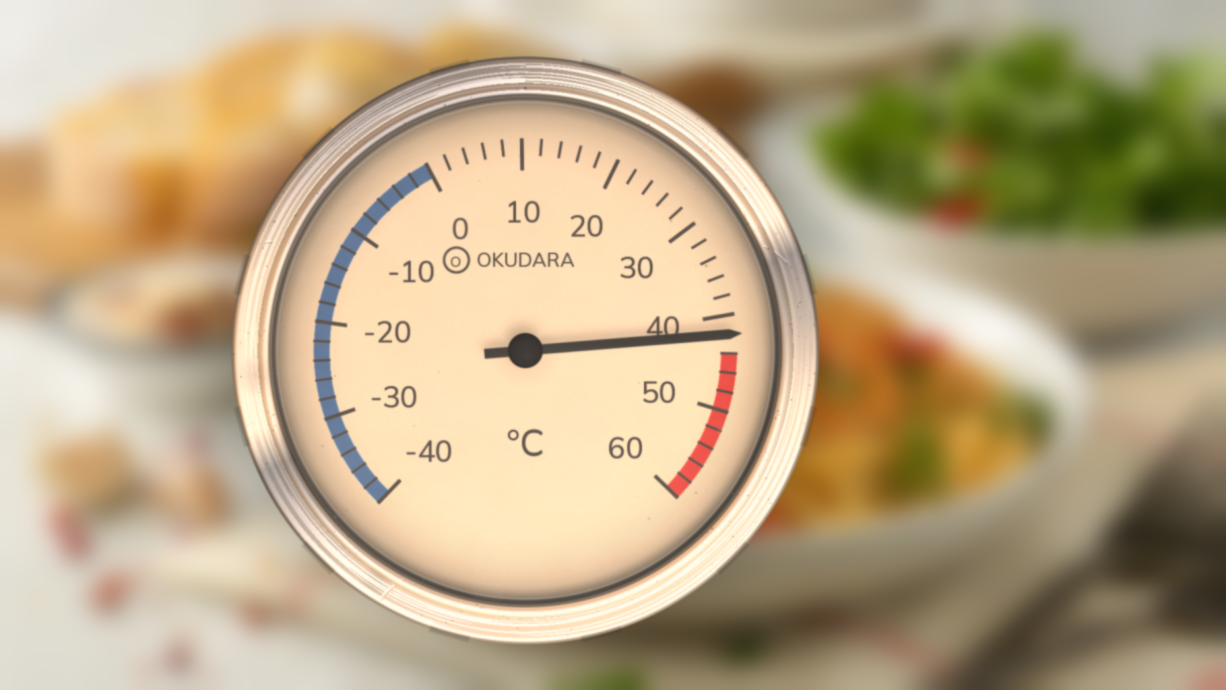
value=42 unit=°C
